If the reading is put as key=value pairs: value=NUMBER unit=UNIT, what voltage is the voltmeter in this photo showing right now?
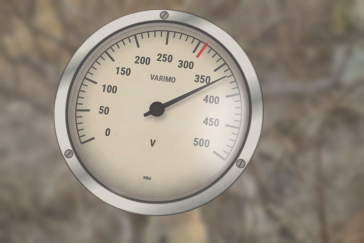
value=370 unit=V
